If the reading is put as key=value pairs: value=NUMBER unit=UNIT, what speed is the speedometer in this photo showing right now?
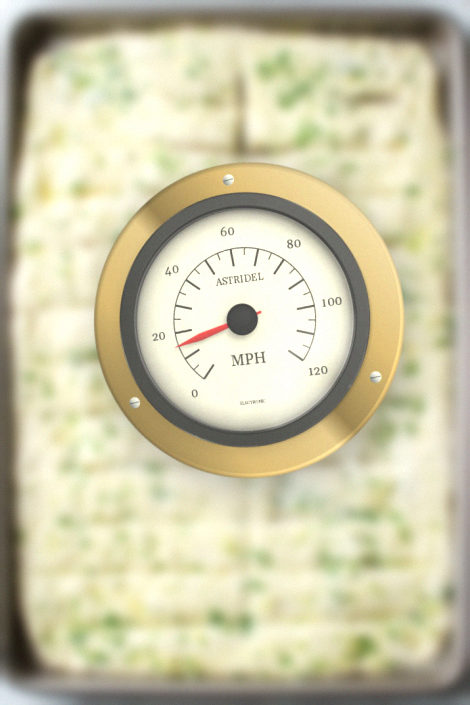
value=15 unit=mph
